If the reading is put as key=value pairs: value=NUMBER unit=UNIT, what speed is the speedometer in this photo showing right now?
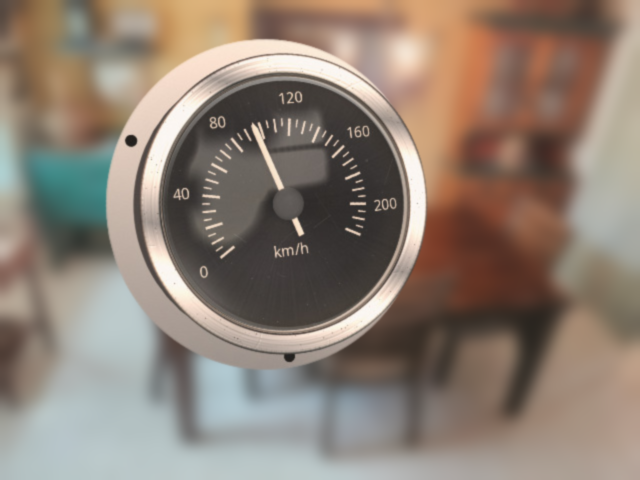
value=95 unit=km/h
